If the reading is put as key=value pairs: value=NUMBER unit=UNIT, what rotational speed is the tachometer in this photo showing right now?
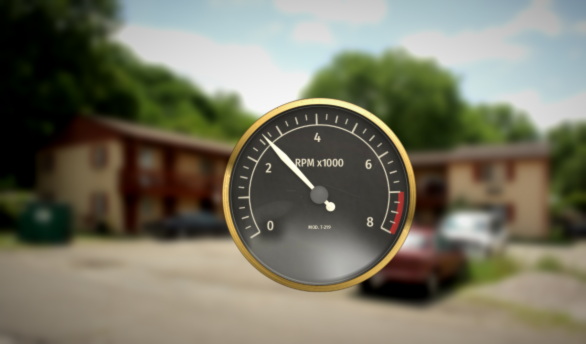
value=2625 unit=rpm
